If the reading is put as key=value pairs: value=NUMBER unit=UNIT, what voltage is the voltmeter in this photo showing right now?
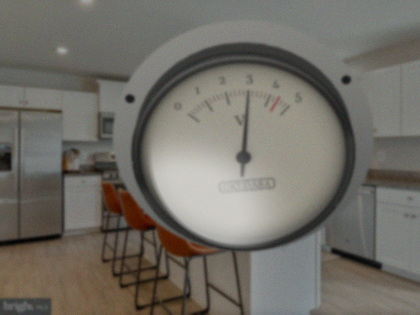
value=3 unit=V
